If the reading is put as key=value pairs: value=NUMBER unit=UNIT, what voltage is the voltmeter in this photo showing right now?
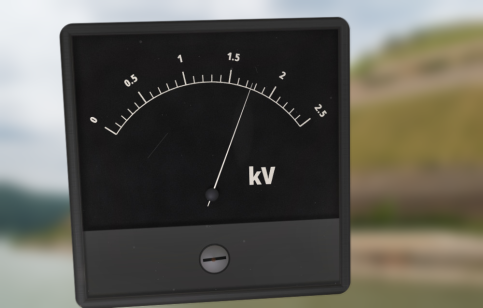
value=1.75 unit=kV
